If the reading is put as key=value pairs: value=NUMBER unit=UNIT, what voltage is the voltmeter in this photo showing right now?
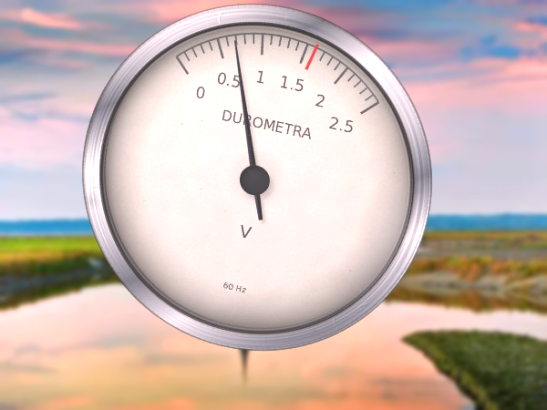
value=0.7 unit=V
